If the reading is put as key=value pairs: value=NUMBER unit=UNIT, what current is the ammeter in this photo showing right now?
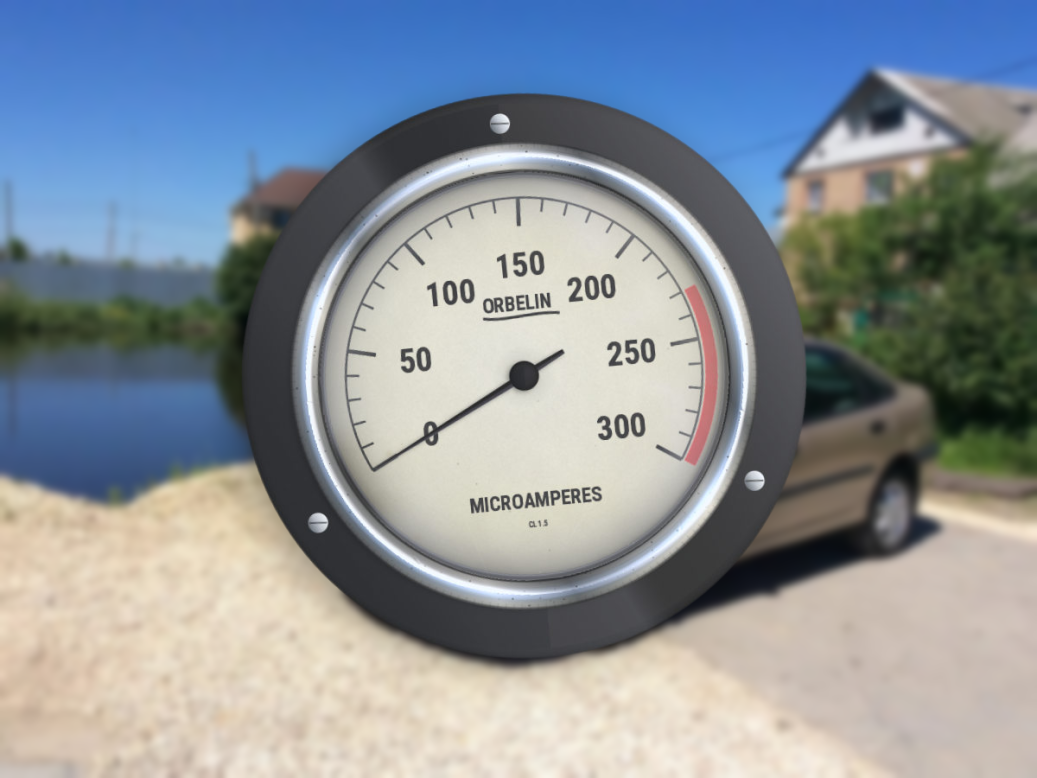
value=0 unit=µA
